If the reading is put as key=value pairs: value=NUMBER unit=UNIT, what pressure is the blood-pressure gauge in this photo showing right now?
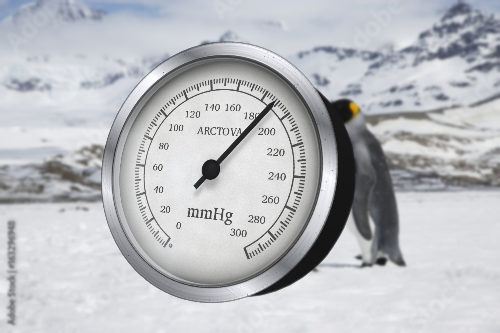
value=190 unit=mmHg
